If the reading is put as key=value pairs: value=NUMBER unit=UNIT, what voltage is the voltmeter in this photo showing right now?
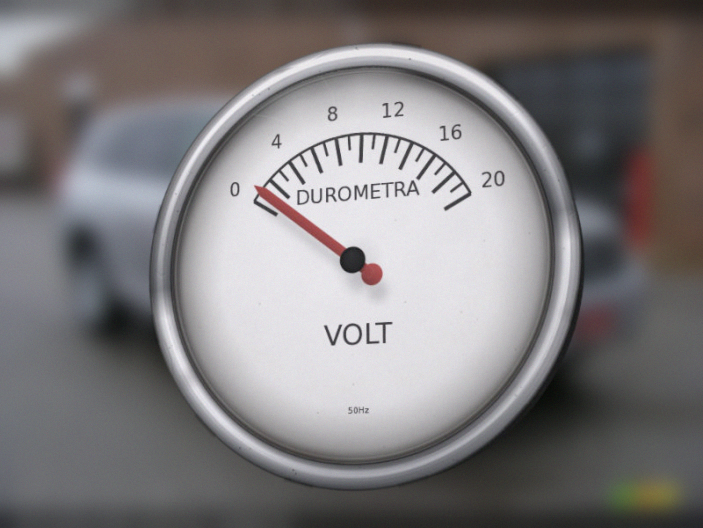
value=1 unit=V
